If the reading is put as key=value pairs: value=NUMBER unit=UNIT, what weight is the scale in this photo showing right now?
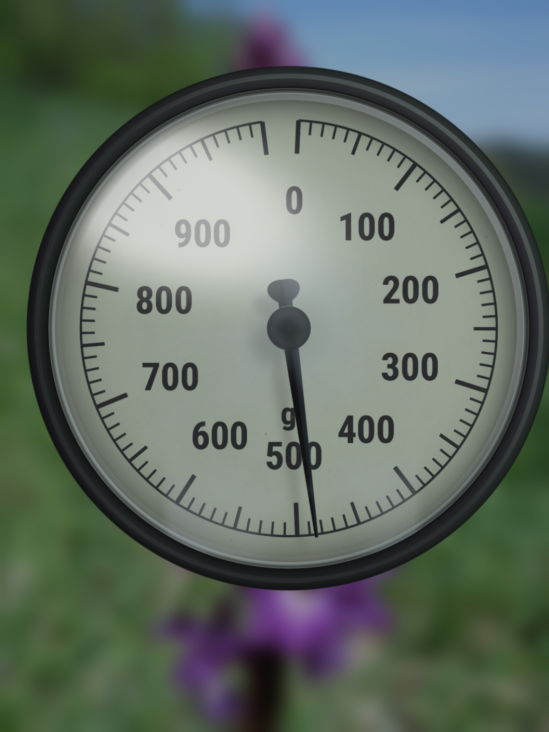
value=485 unit=g
